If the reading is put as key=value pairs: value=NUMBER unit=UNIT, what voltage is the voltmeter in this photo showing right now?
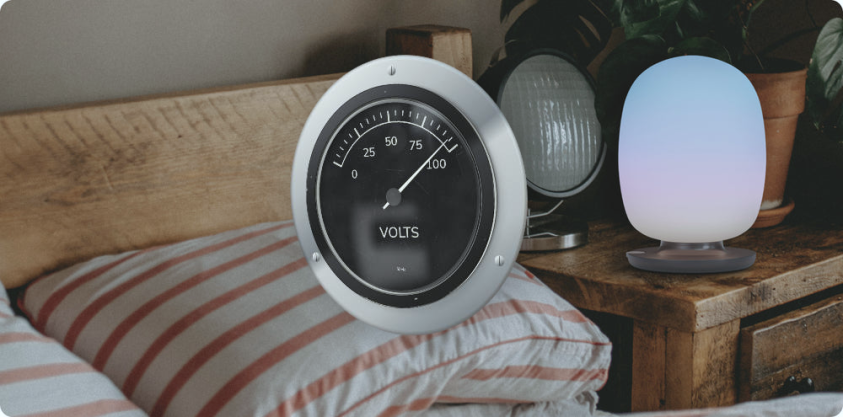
value=95 unit=V
